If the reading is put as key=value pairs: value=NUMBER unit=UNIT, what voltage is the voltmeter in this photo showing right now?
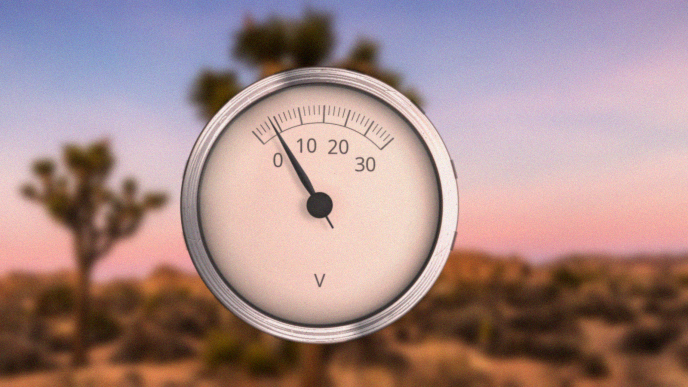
value=4 unit=V
